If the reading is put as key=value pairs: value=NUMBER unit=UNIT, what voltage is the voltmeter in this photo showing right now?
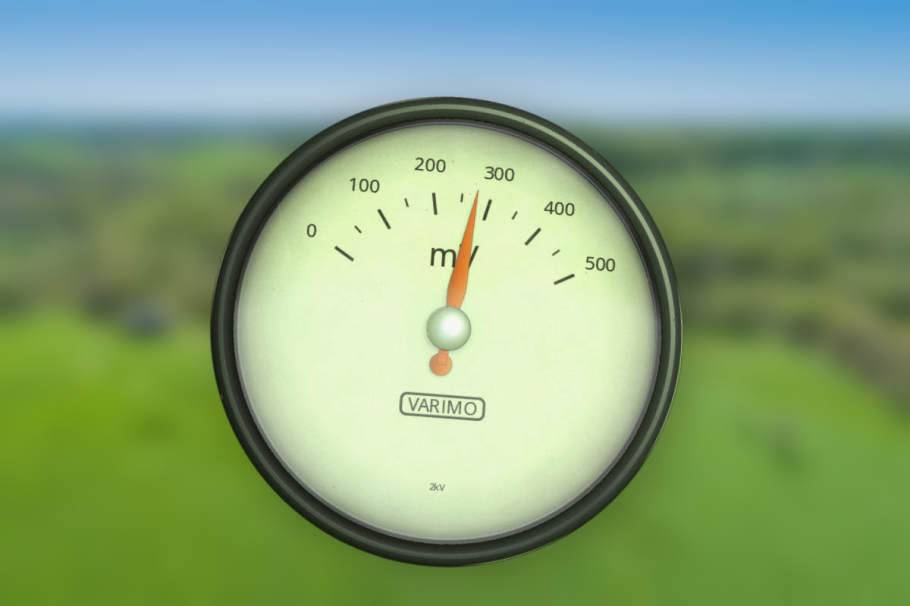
value=275 unit=mV
